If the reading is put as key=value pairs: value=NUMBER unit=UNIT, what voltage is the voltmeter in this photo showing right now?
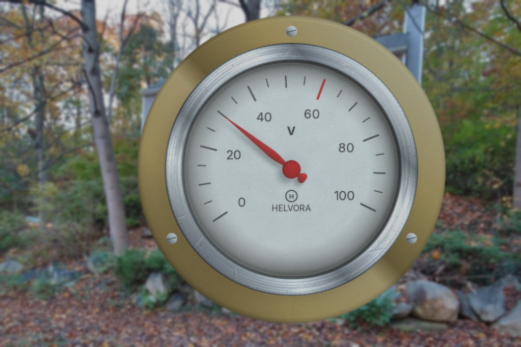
value=30 unit=V
